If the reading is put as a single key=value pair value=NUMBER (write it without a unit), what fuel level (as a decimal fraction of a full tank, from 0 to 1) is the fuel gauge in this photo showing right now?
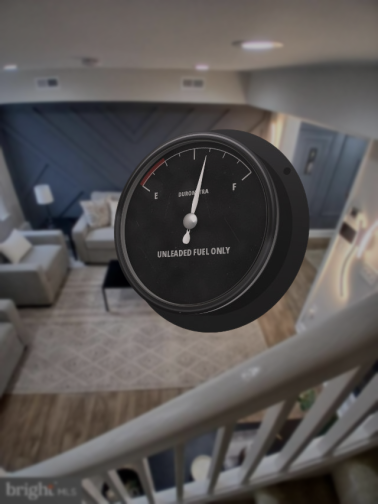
value=0.625
